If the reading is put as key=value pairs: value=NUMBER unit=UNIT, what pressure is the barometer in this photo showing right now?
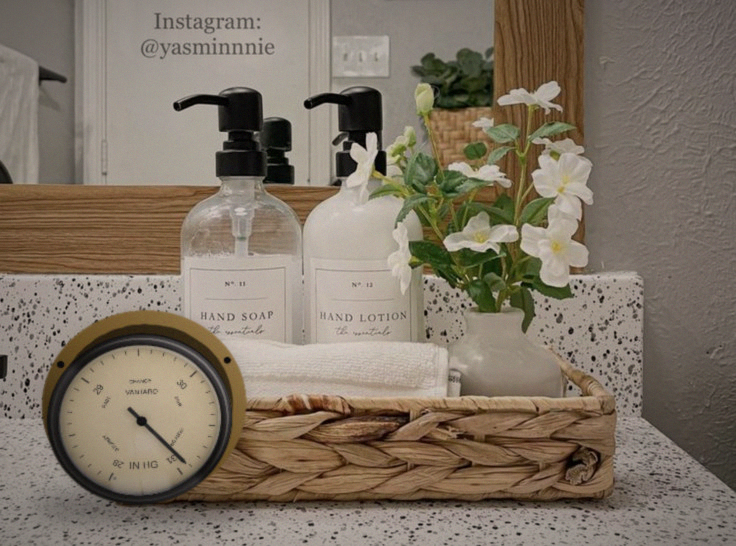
value=30.9 unit=inHg
